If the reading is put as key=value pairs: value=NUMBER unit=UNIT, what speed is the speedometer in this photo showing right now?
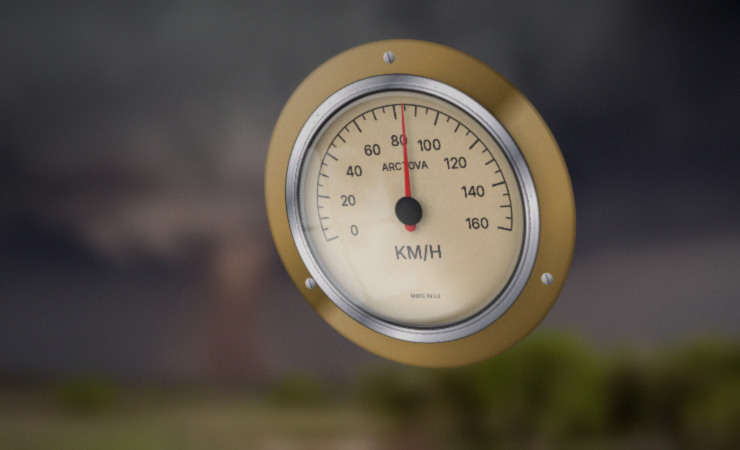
value=85 unit=km/h
